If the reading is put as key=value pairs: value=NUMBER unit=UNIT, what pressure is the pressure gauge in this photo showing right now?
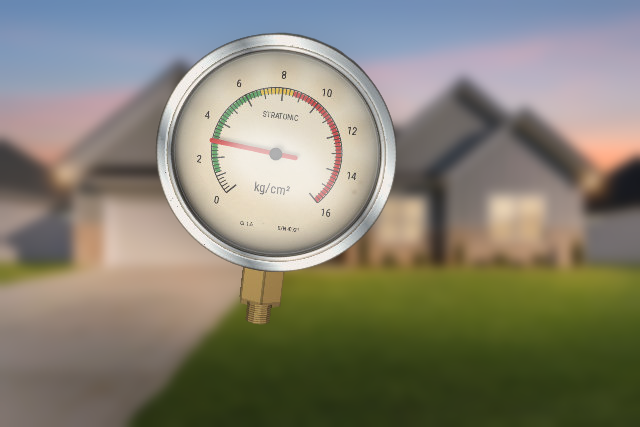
value=3 unit=kg/cm²
